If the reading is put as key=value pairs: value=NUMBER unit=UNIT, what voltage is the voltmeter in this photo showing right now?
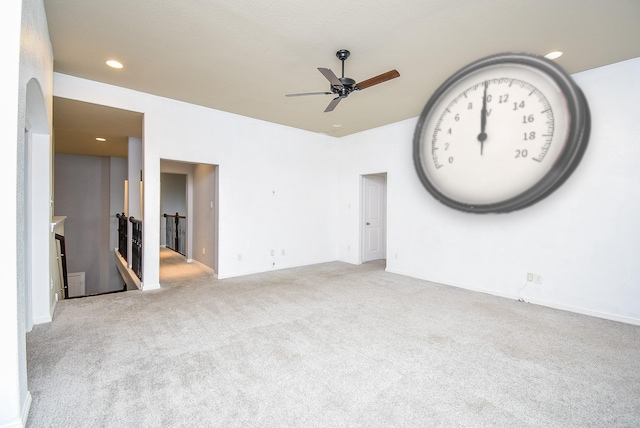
value=10 unit=kV
